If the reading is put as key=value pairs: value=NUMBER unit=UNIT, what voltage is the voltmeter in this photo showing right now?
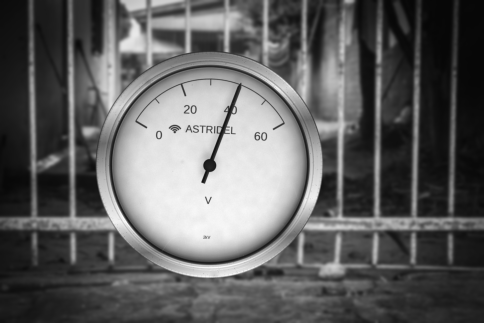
value=40 unit=V
